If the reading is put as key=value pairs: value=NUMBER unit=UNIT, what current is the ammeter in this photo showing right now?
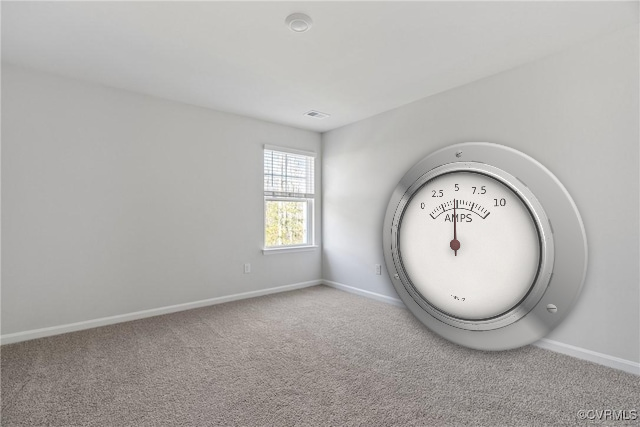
value=5 unit=A
